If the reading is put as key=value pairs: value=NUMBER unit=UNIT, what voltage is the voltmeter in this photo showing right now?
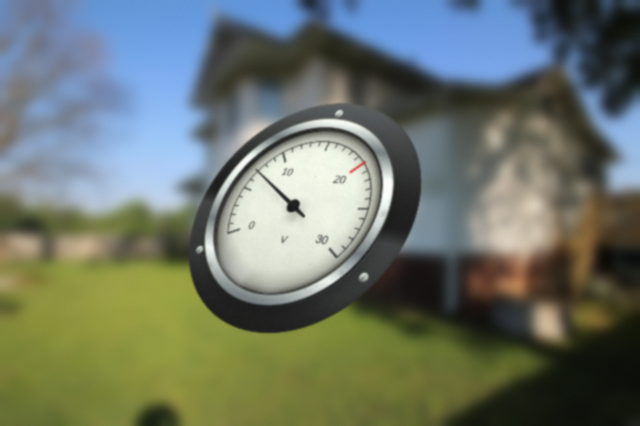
value=7 unit=V
